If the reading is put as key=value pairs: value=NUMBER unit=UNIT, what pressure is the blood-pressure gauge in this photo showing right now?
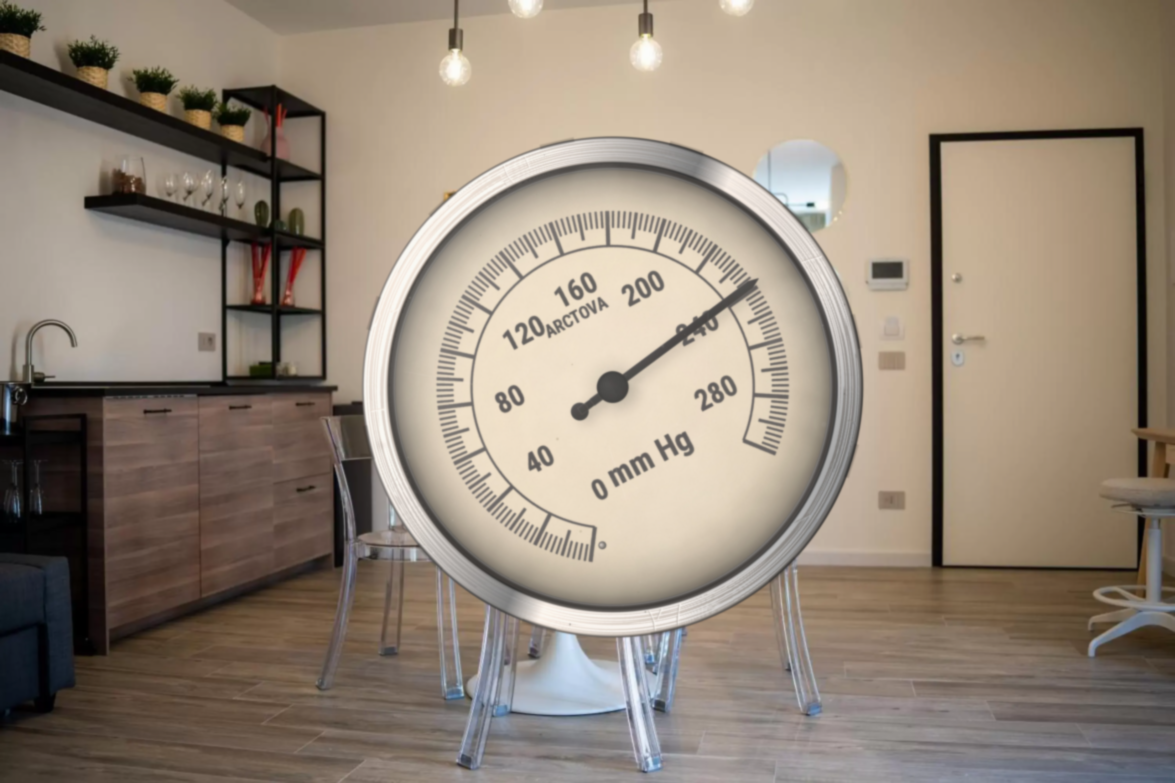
value=238 unit=mmHg
